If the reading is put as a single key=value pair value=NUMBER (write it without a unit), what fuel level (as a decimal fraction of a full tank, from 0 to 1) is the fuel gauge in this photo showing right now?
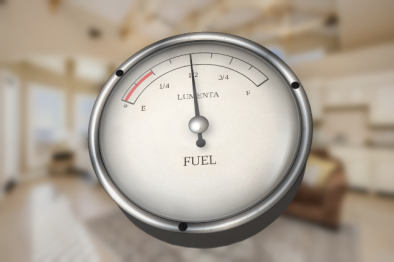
value=0.5
